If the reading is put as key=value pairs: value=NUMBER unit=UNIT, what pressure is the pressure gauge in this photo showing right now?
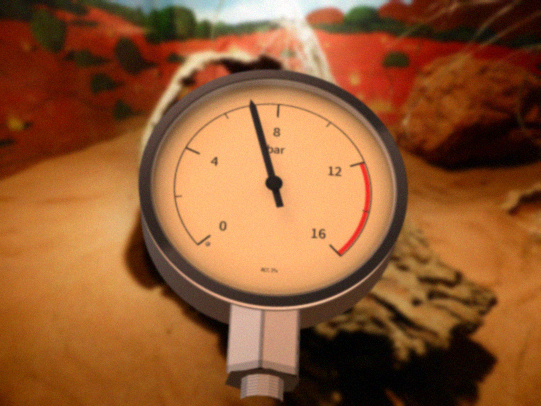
value=7 unit=bar
